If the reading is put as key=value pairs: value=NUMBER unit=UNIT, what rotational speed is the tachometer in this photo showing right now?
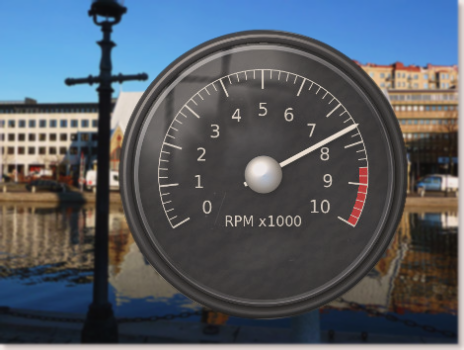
value=7600 unit=rpm
